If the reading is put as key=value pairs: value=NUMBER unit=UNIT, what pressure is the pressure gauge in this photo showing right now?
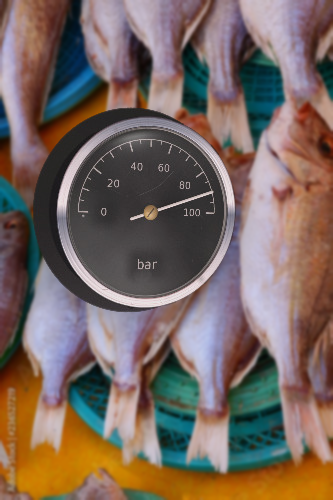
value=90 unit=bar
